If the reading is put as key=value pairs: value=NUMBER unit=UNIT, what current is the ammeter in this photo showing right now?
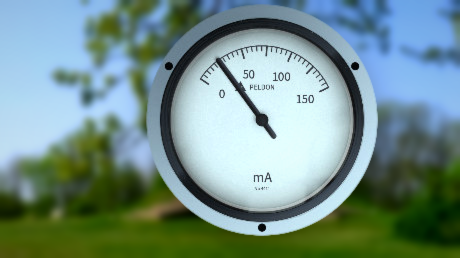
value=25 unit=mA
